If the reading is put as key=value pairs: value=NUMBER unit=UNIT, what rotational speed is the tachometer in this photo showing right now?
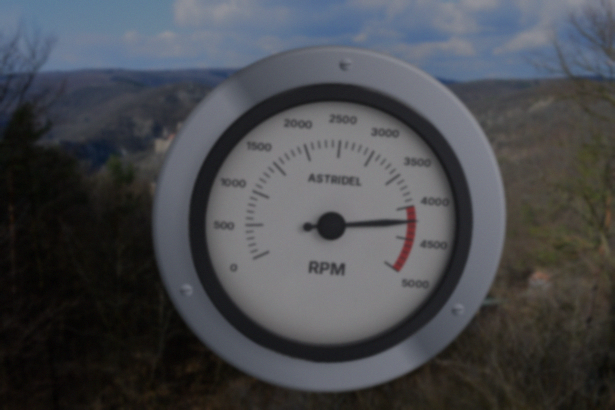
value=4200 unit=rpm
